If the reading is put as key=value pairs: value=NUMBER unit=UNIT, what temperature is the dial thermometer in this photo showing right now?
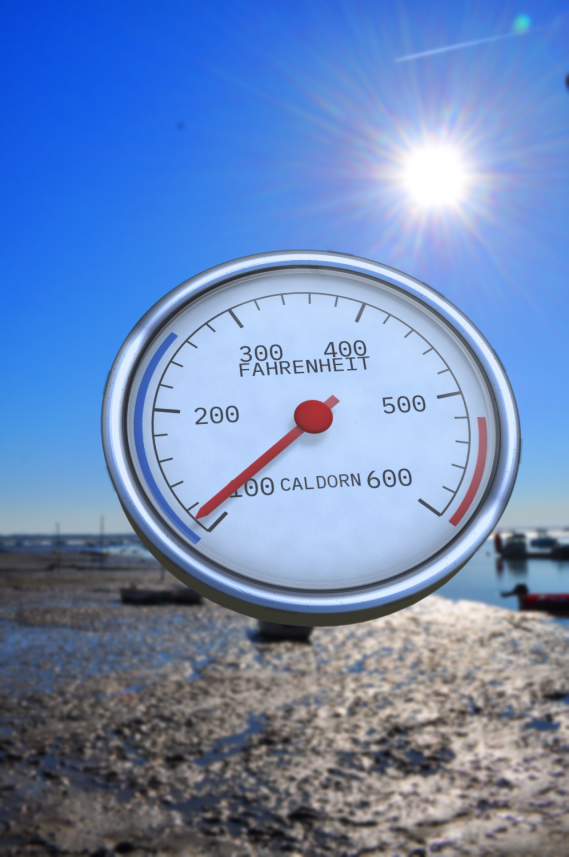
value=110 unit=°F
